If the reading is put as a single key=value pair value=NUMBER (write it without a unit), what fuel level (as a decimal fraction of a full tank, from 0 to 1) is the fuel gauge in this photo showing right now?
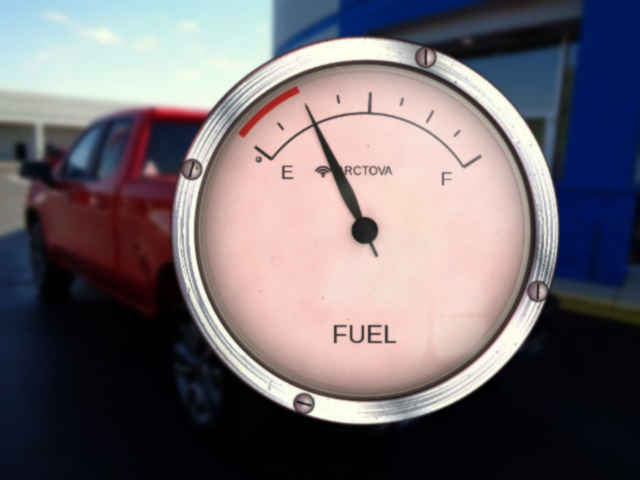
value=0.25
